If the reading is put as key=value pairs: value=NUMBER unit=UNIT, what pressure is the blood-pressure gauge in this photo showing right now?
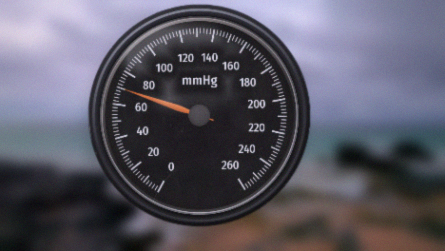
value=70 unit=mmHg
